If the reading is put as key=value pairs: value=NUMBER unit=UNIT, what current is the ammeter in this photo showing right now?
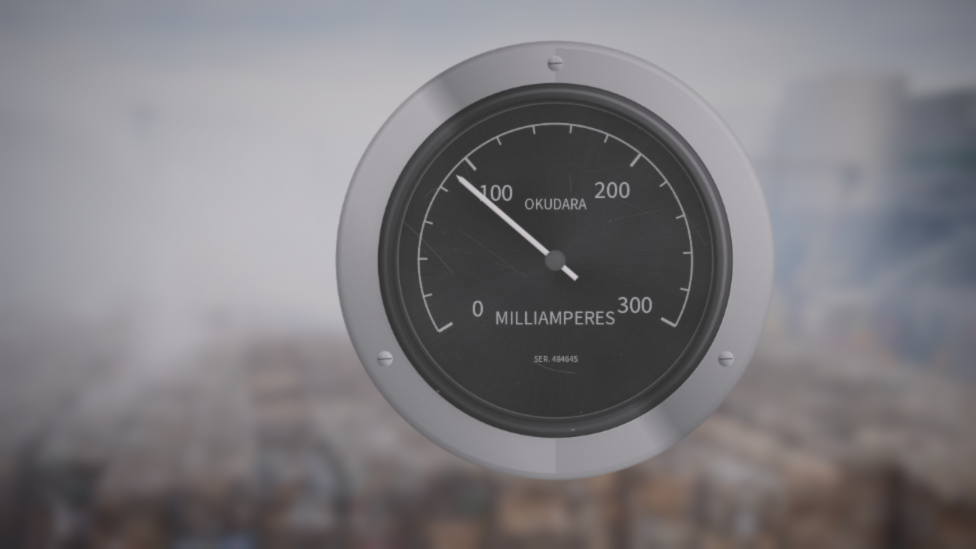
value=90 unit=mA
